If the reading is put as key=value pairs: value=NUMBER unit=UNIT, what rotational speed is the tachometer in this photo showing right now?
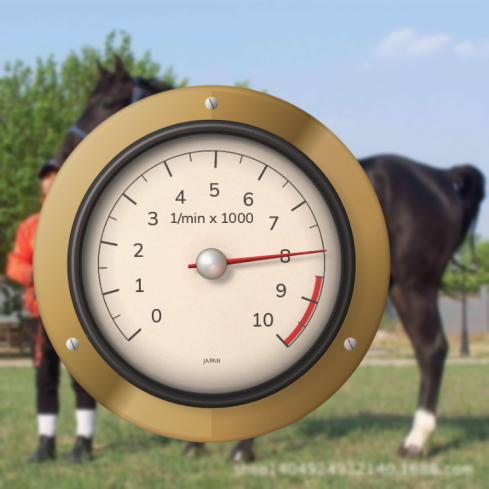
value=8000 unit=rpm
